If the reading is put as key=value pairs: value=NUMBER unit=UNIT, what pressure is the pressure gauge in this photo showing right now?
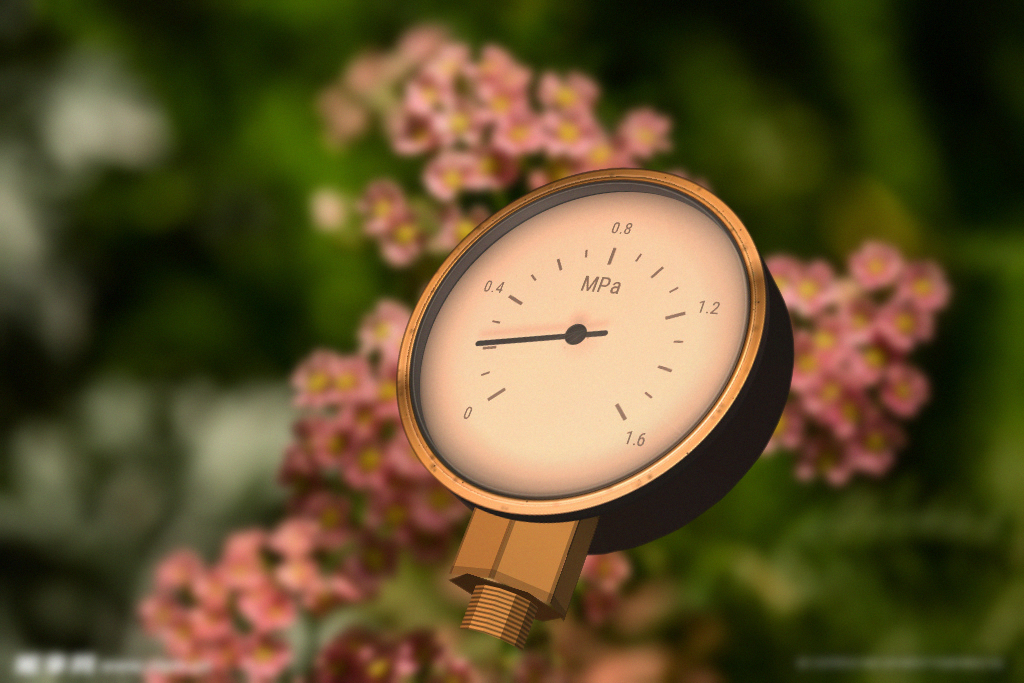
value=0.2 unit=MPa
